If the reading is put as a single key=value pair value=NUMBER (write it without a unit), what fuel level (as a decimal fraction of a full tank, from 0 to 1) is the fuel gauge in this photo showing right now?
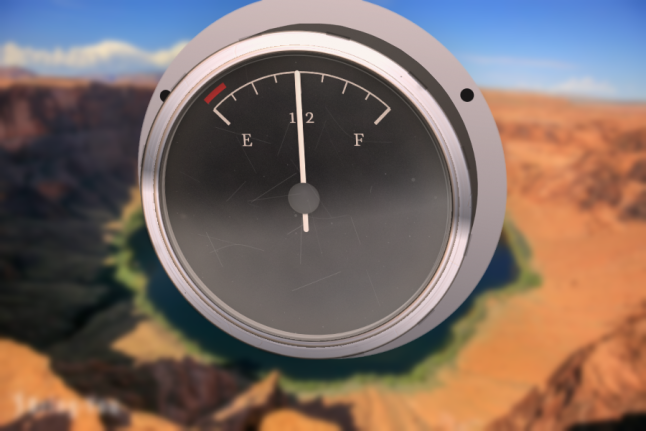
value=0.5
